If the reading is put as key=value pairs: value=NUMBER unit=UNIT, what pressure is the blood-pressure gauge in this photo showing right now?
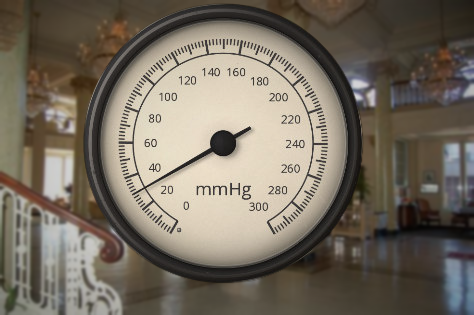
value=30 unit=mmHg
